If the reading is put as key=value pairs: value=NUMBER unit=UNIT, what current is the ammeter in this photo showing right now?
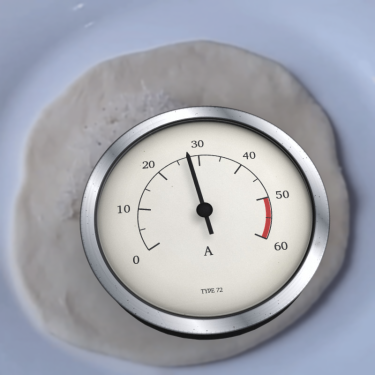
value=27.5 unit=A
